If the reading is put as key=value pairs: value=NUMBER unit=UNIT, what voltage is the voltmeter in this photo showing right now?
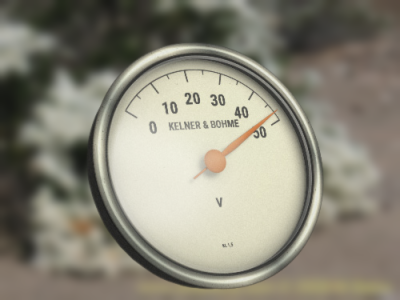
value=47.5 unit=V
